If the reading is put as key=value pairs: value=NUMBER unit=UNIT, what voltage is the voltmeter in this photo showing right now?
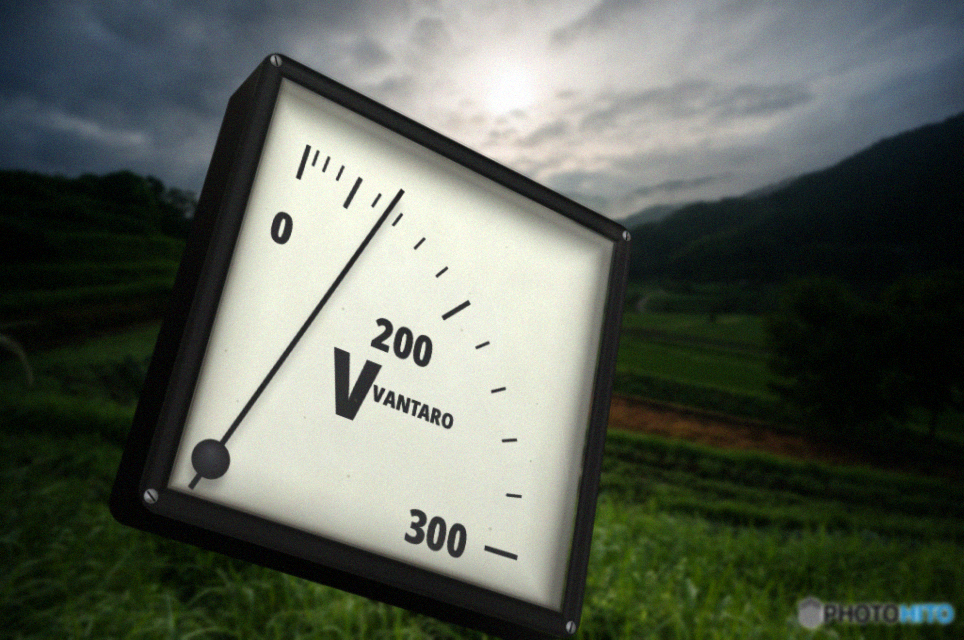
value=130 unit=V
